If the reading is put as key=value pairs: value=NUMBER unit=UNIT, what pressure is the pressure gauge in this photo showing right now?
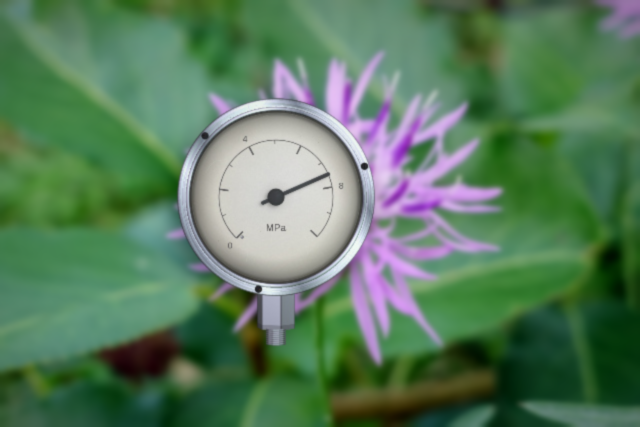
value=7.5 unit=MPa
